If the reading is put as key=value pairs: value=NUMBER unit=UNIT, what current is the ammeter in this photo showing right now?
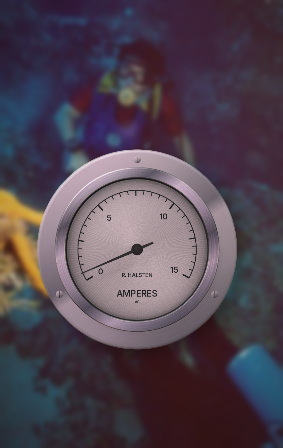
value=0.5 unit=A
